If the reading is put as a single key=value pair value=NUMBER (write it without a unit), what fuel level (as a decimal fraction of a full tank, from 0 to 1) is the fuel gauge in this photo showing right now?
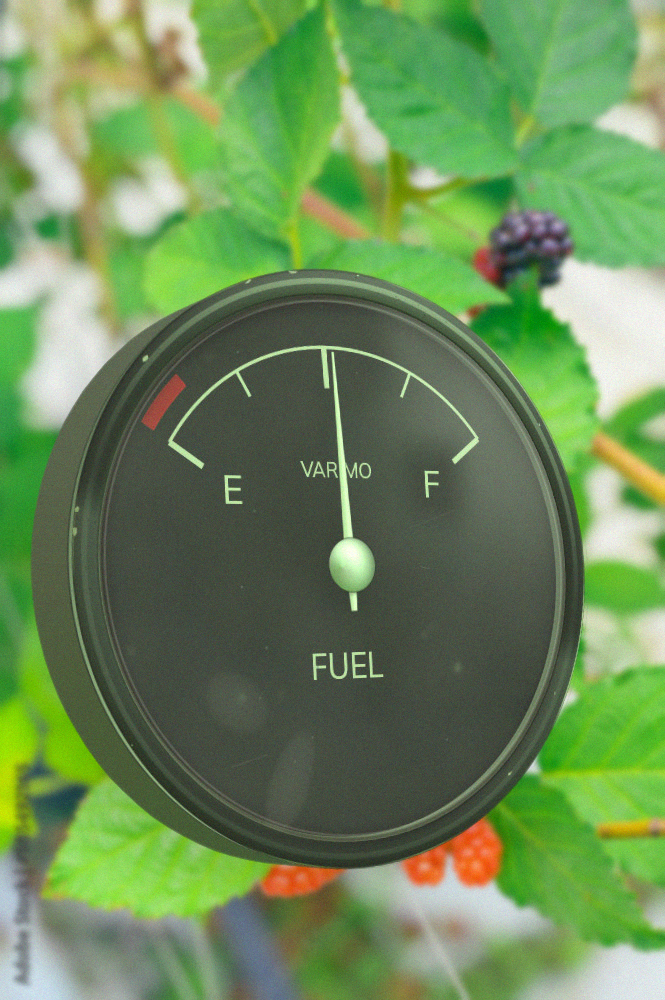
value=0.5
